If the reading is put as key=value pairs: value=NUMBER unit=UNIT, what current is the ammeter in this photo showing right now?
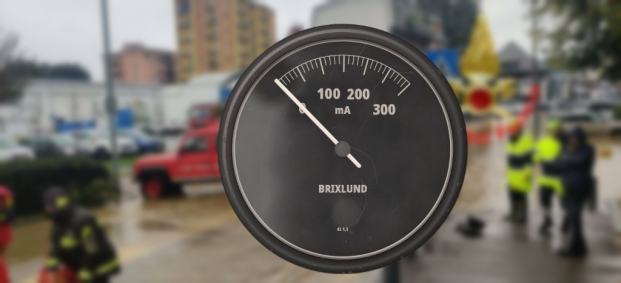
value=0 unit=mA
